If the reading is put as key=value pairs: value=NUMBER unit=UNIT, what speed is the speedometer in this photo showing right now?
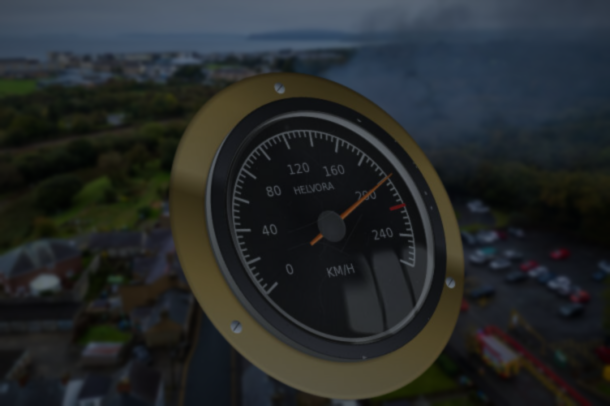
value=200 unit=km/h
